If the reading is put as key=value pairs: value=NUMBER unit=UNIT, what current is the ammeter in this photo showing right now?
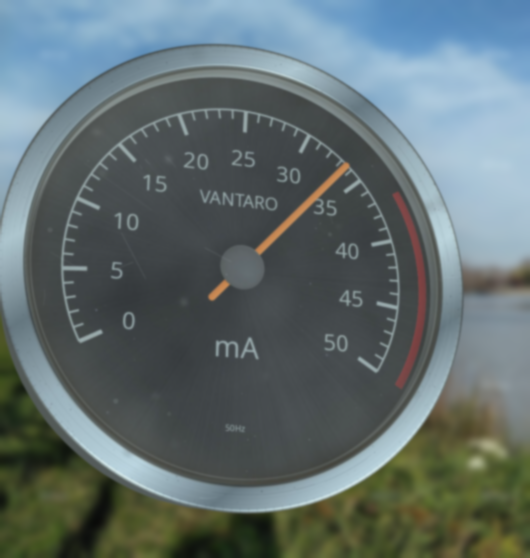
value=33.5 unit=mA
